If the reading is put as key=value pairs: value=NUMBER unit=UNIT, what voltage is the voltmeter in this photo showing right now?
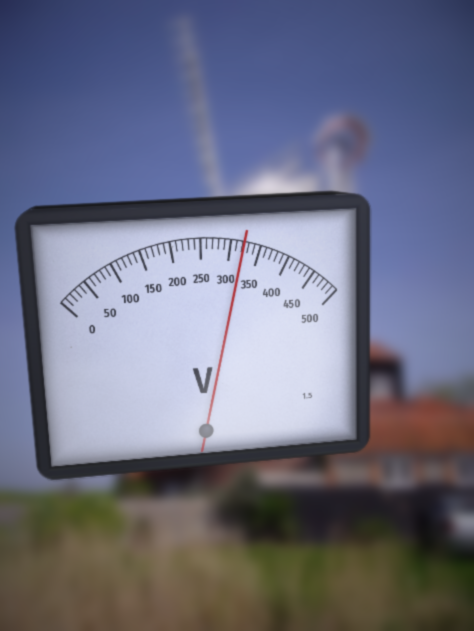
value=320 unit=V
